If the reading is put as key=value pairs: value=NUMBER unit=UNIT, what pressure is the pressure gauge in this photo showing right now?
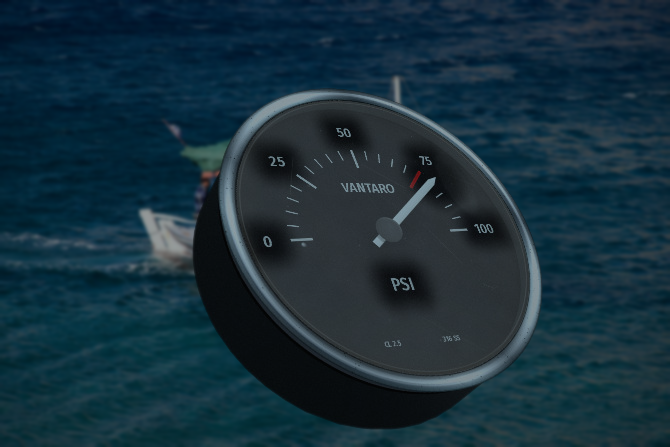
value=80 unit=psi
